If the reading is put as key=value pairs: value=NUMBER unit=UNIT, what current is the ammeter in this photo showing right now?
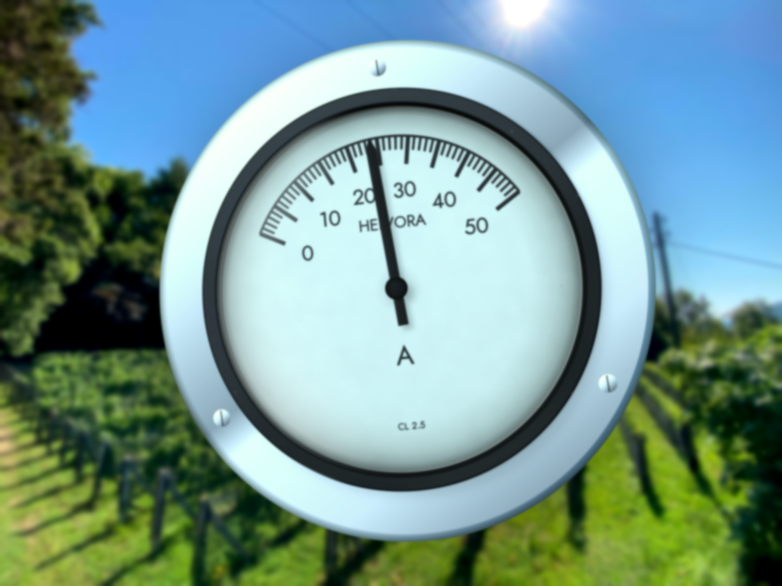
value=24 unit=A
